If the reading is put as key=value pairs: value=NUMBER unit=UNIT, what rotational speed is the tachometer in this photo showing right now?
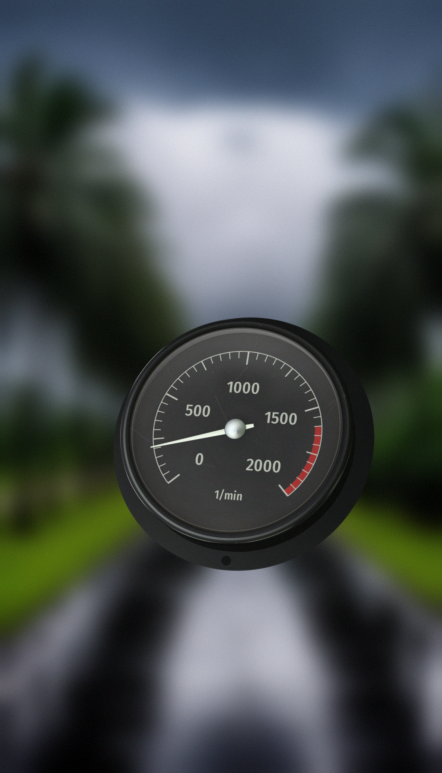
value=200 unit=rpm
